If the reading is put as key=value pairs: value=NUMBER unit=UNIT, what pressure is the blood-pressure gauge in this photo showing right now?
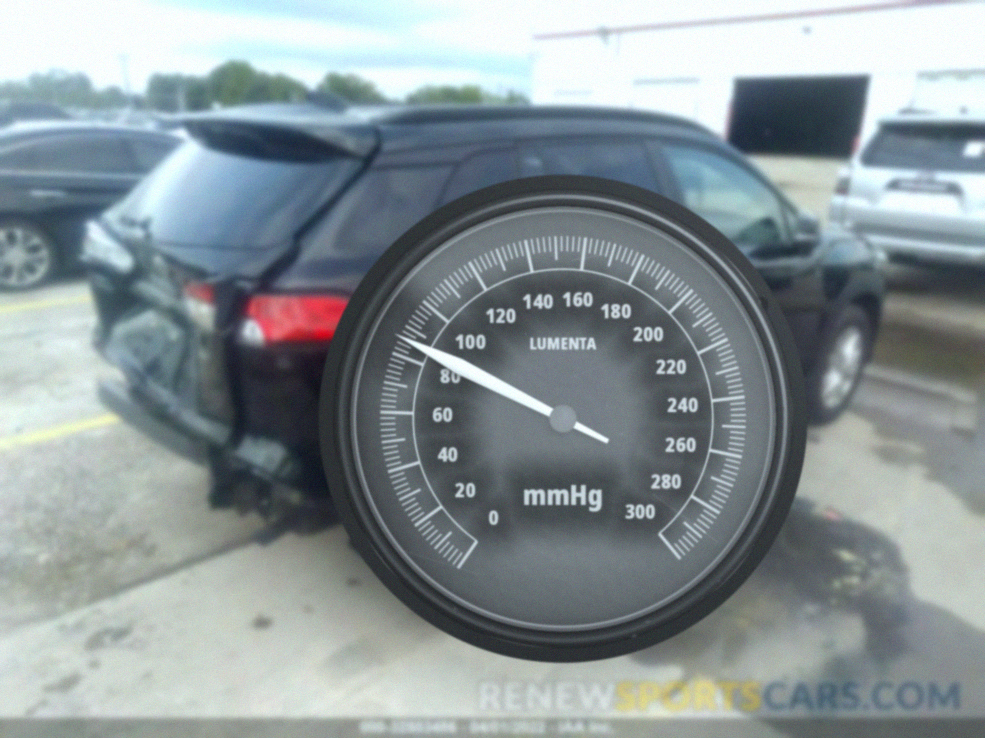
value=86 unit=mmHg
